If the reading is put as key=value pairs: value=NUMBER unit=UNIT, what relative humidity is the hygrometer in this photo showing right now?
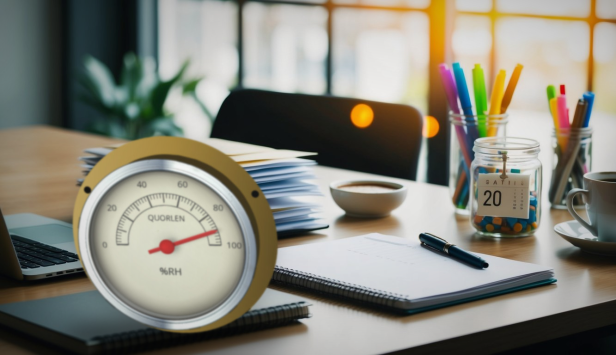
value=90 unit=%
